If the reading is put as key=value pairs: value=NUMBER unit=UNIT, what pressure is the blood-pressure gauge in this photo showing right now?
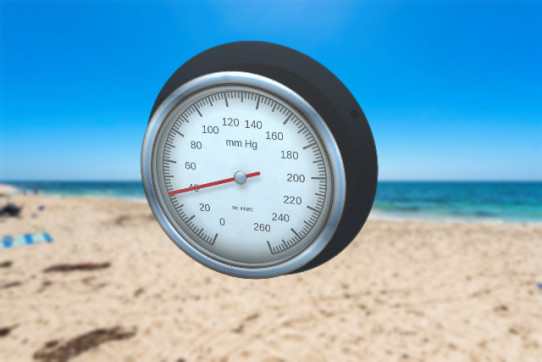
value=40 unit=mmHg
